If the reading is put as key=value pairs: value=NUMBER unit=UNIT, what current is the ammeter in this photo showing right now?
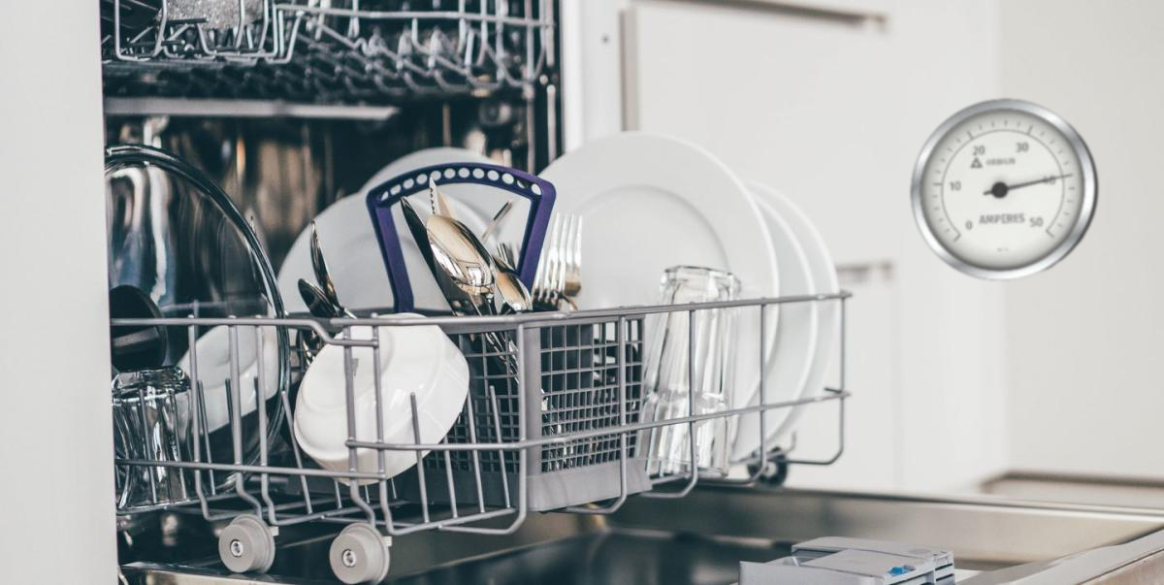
value=40 unit=A
